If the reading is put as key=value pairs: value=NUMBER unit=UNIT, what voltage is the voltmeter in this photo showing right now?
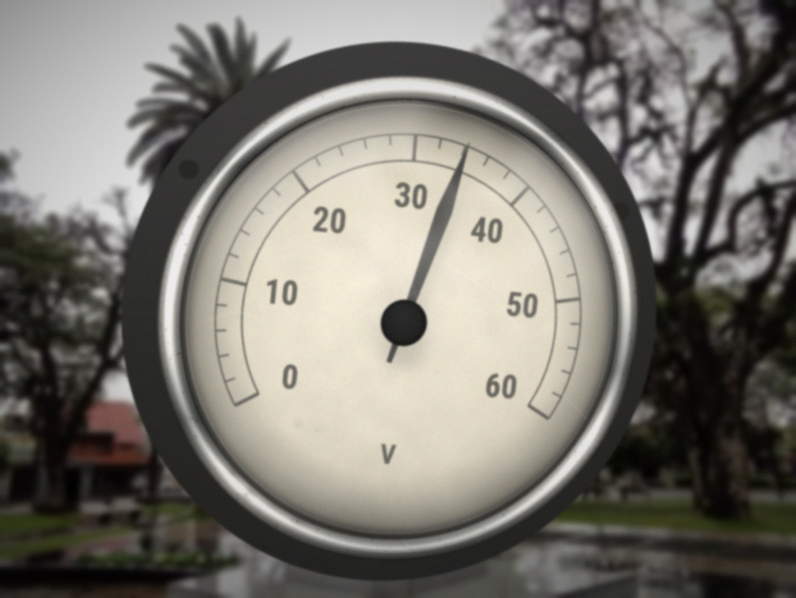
value=34 unit=V
